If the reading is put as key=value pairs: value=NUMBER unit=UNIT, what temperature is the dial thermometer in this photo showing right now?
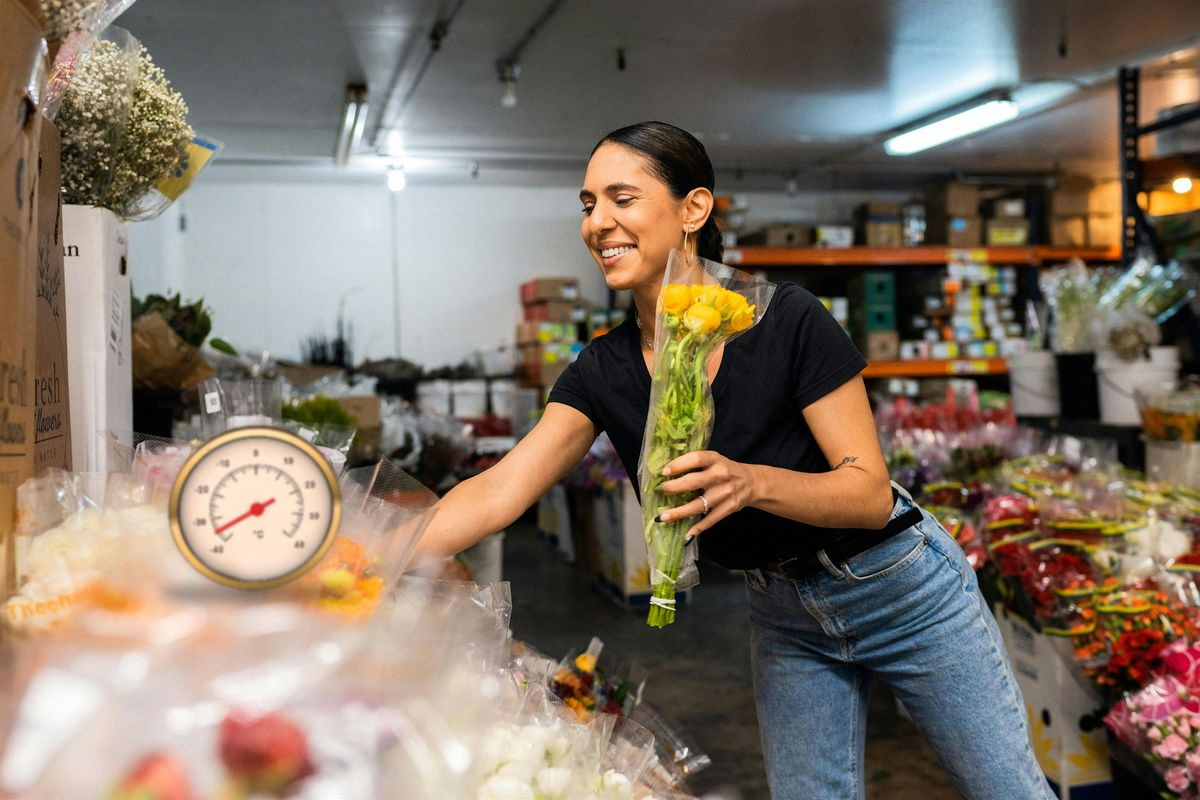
value=-35 unit=°C
